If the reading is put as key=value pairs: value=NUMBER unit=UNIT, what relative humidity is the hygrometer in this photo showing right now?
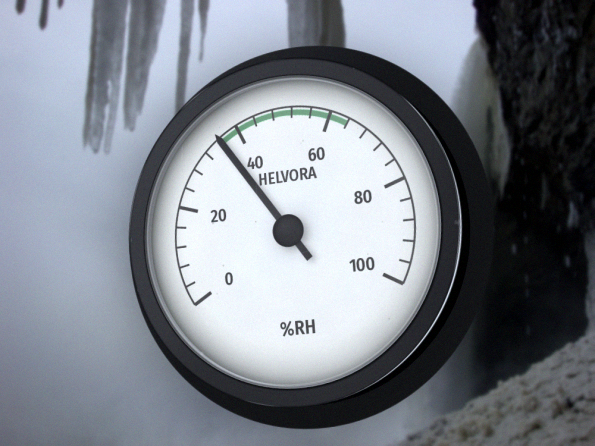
value=36 unit=%
